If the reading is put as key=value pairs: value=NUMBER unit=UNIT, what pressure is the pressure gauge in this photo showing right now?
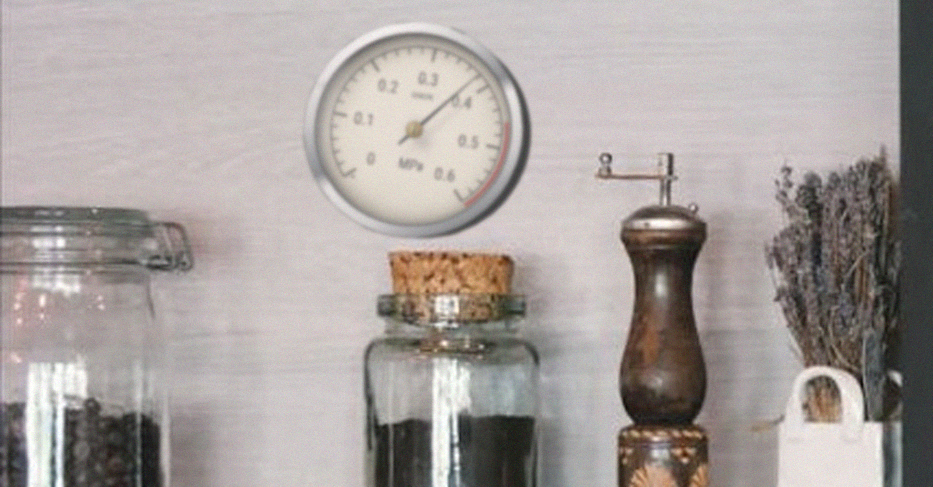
value=0.38 unit=MPa
